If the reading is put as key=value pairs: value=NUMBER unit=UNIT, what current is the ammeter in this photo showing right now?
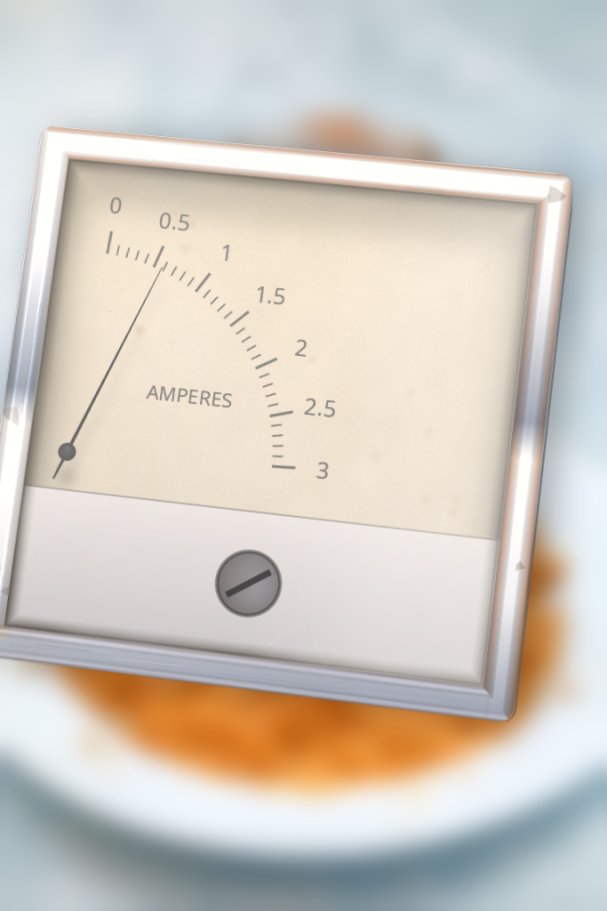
value=0.6 unit=A
